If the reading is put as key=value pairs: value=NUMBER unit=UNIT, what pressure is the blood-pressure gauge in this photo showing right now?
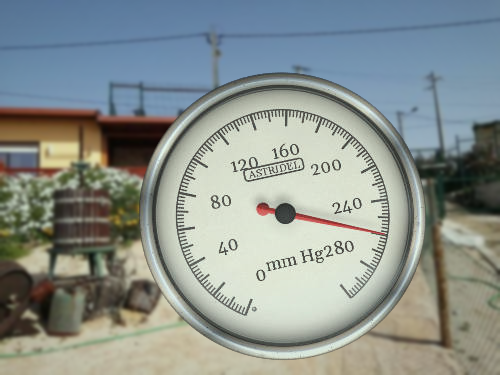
value=260 unit=mmHg
